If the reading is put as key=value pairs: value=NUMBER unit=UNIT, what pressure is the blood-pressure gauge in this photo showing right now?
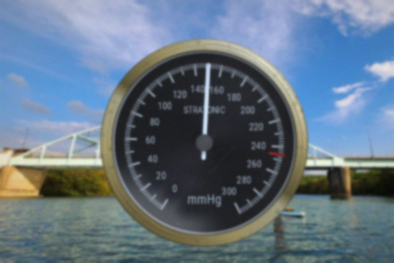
value=150 unit=mmHg
